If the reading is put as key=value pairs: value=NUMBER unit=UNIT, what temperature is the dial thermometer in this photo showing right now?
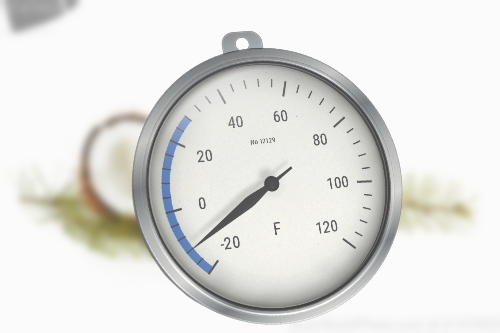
value=-12 unit=°F
